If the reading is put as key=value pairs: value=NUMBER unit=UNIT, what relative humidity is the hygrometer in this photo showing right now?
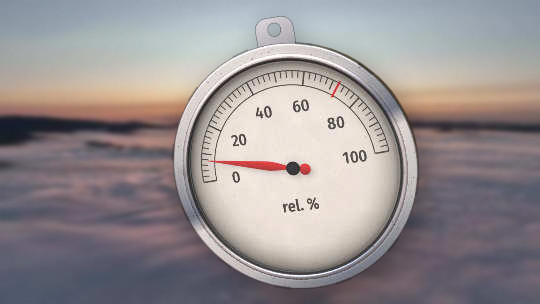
value=8 unit=%
